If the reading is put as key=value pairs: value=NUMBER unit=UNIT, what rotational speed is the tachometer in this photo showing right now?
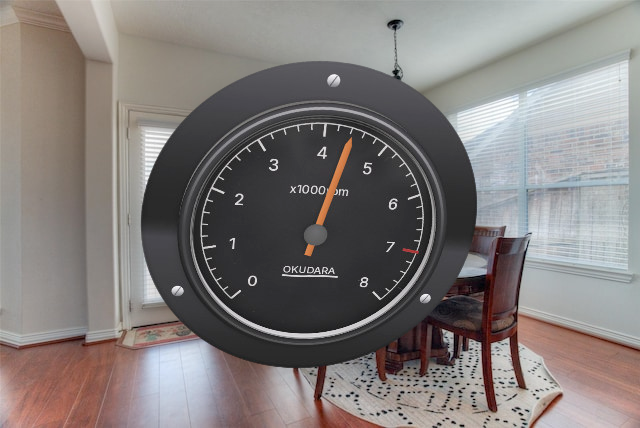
value=4400 unit=rpm
